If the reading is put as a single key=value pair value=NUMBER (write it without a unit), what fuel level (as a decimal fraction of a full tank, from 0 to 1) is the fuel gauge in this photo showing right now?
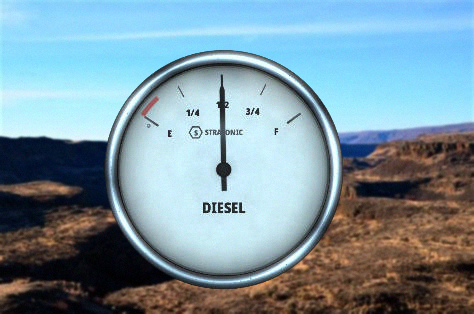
value=0.5
